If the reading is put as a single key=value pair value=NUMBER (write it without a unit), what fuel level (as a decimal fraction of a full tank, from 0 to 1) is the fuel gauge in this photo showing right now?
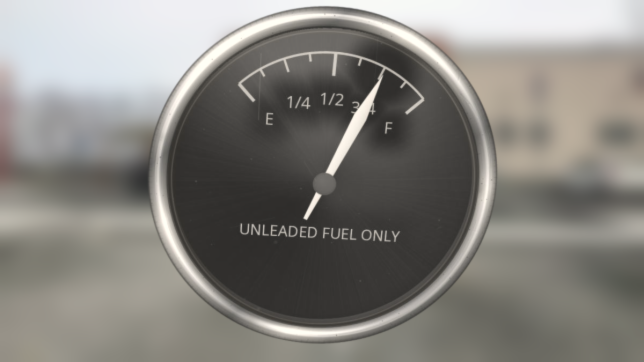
value=0.75
